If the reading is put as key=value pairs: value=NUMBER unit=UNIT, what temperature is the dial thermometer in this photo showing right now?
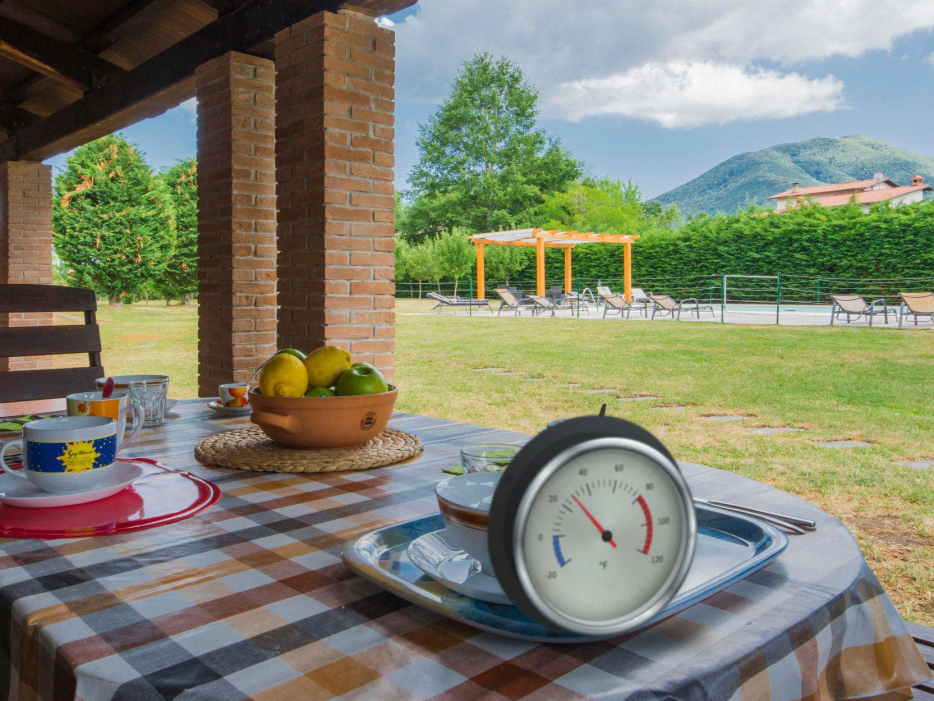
value=28 unit=°F
